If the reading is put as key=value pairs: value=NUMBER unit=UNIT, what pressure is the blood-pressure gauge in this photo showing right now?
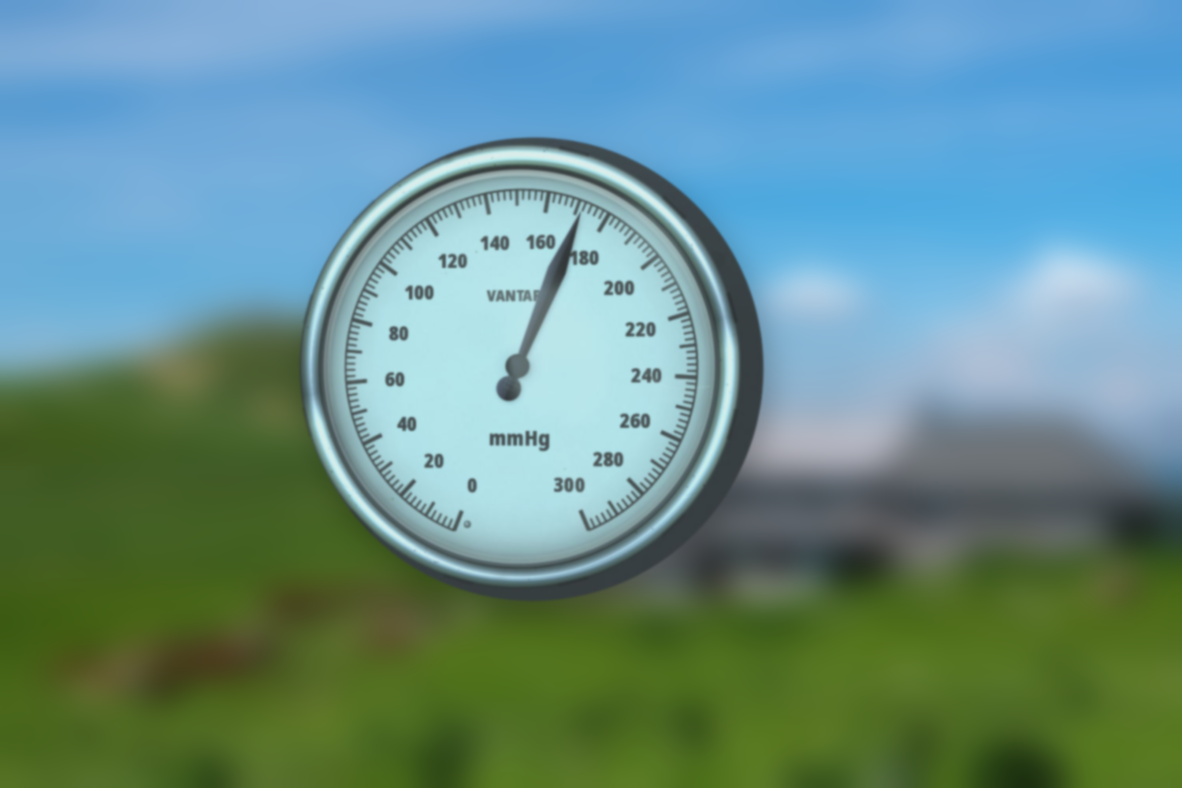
value=172 unit=mmHg
